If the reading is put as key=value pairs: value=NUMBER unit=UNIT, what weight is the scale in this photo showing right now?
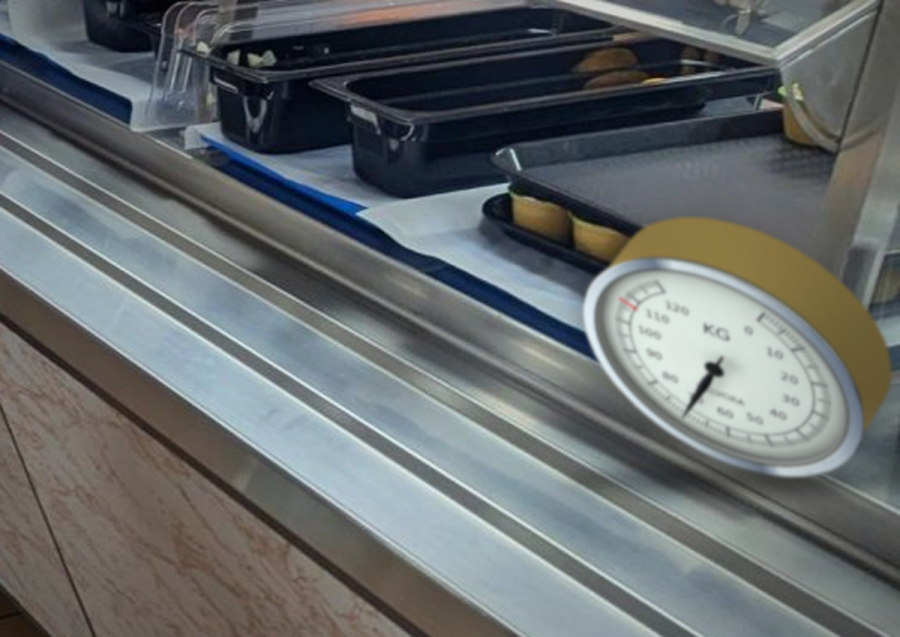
value=70 unit=kg
